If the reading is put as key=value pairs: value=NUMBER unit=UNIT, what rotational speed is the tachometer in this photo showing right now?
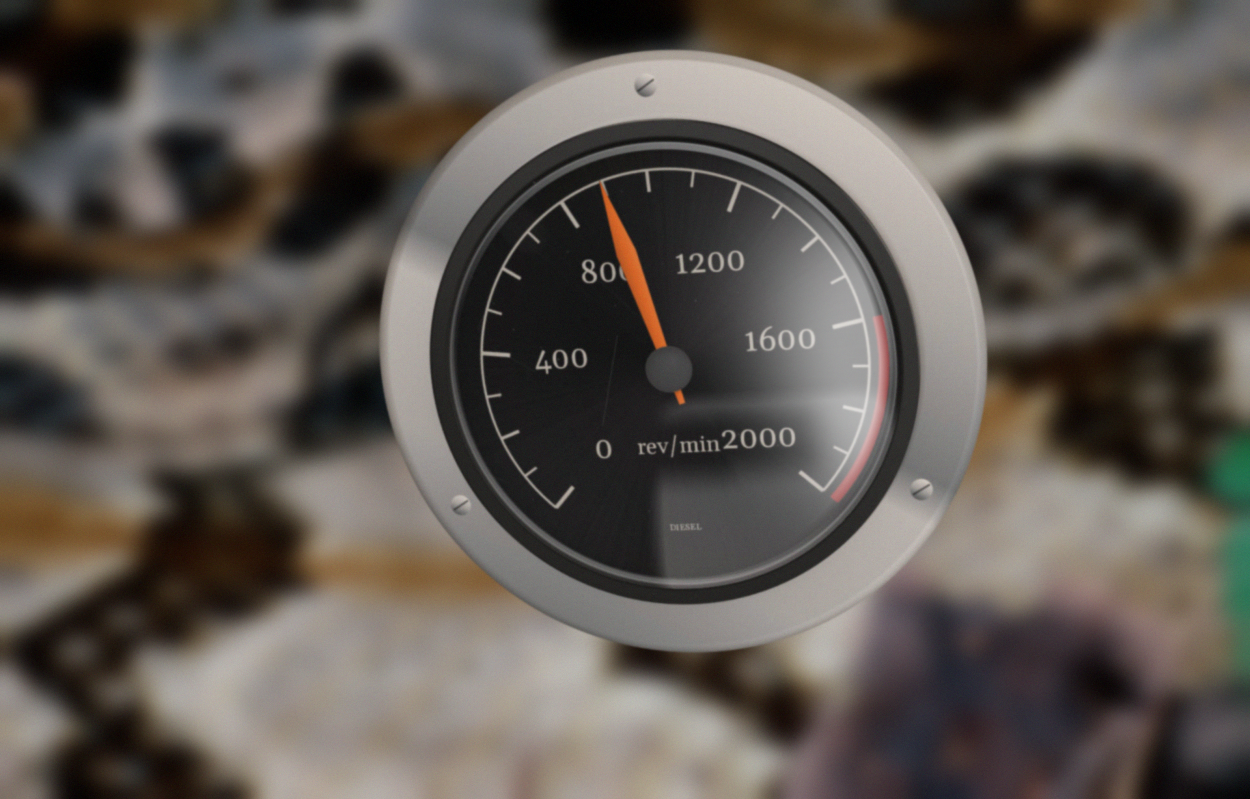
value=900 unit=rpm
